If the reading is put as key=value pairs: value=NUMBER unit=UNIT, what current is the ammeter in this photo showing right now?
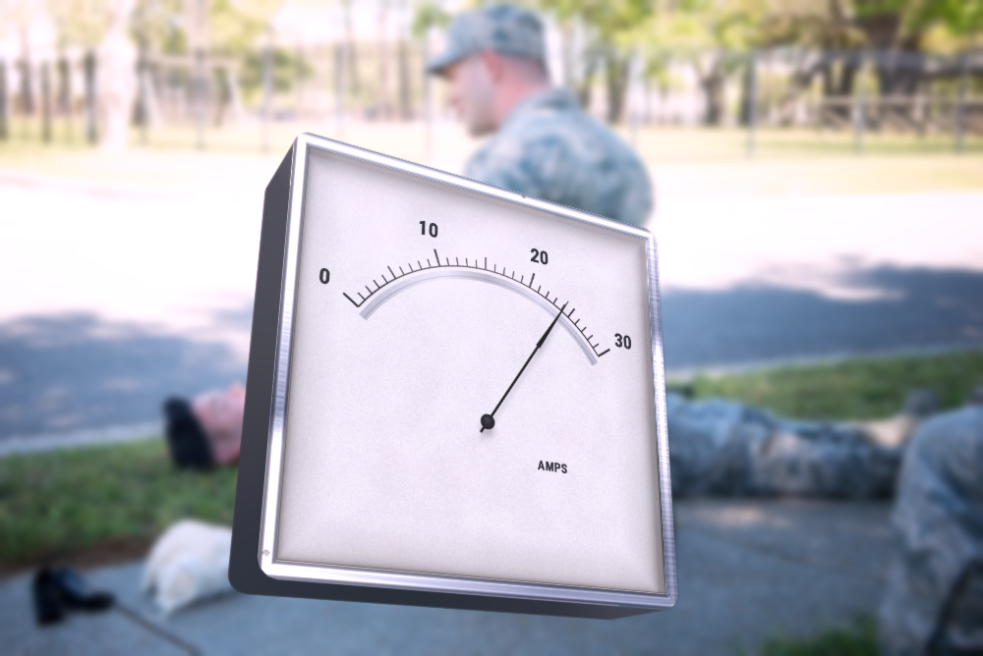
value=24 unit=A
